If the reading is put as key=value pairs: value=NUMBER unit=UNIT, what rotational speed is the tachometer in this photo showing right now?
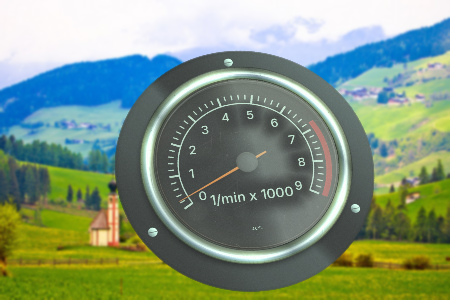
value=200 unit=rpm
